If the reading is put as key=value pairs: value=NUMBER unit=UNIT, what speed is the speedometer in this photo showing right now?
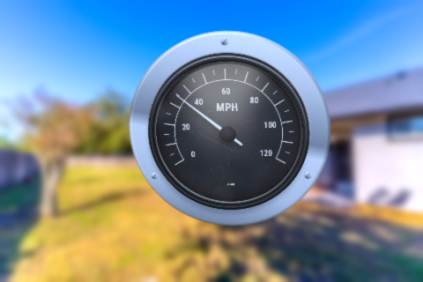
value=35 unit=mph
